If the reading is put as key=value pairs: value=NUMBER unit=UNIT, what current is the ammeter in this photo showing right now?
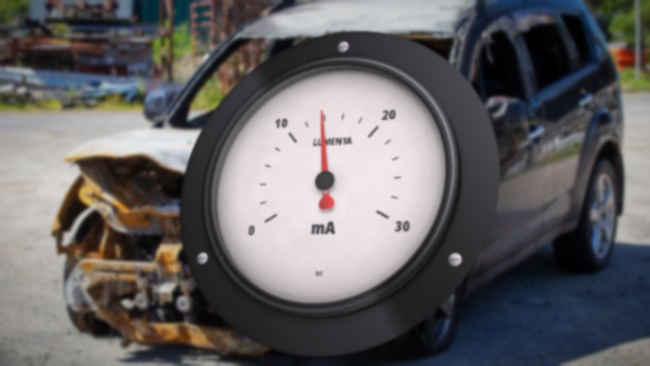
value=14 unit=mA
